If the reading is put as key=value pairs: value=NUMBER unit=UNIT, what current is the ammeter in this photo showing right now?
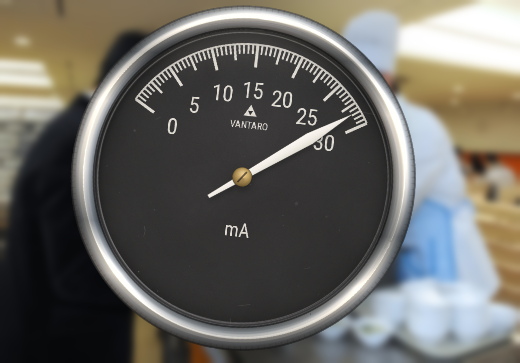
value=28.5 unit=mA
